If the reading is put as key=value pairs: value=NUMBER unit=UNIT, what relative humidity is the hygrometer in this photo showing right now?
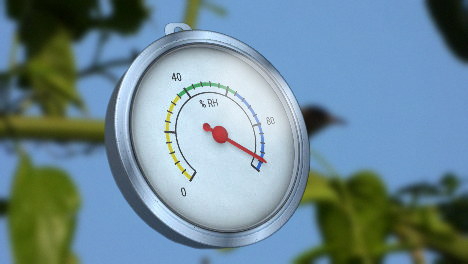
value=96 unit=%
